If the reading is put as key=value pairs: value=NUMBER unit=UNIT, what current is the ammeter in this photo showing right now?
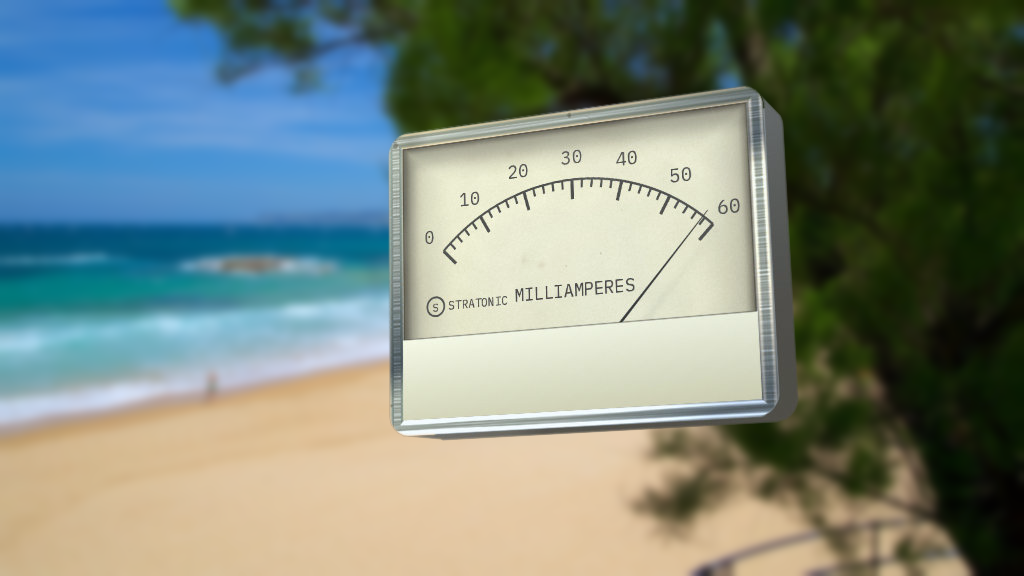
value=58 unit=mA
